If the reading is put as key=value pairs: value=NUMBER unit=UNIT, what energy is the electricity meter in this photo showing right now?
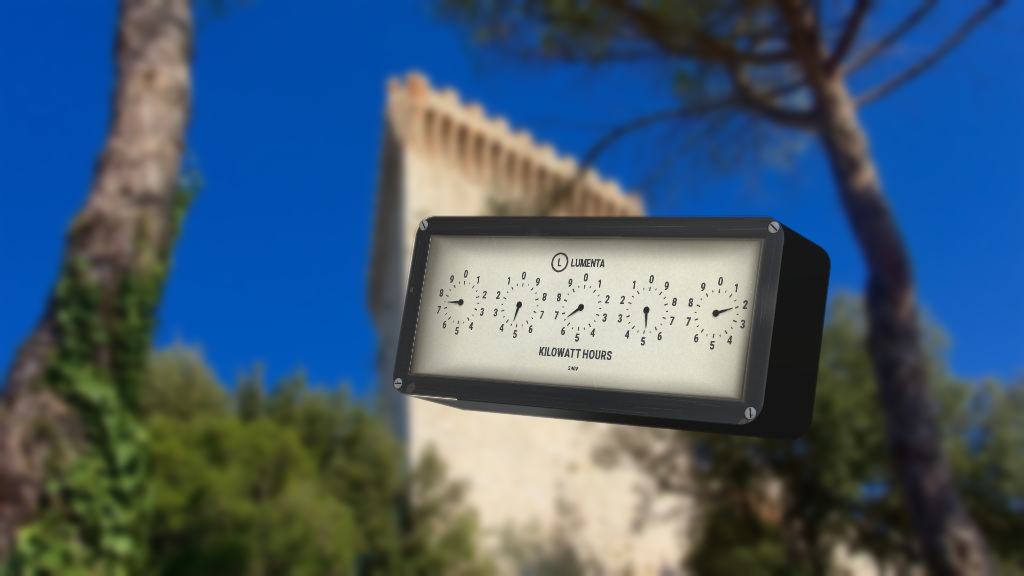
value=74652 unit=kWh
